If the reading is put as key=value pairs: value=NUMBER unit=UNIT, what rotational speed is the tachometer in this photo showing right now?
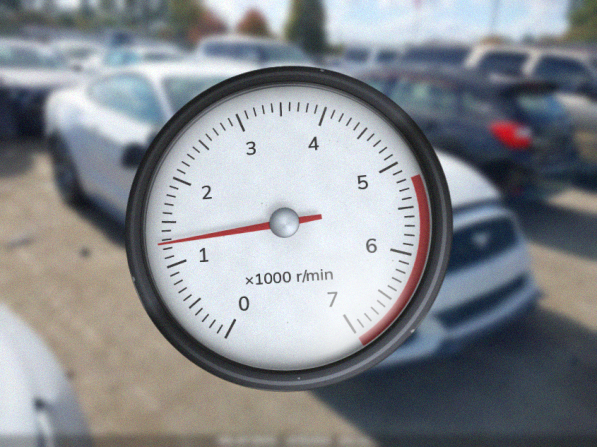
value=1250 unit=rpm
